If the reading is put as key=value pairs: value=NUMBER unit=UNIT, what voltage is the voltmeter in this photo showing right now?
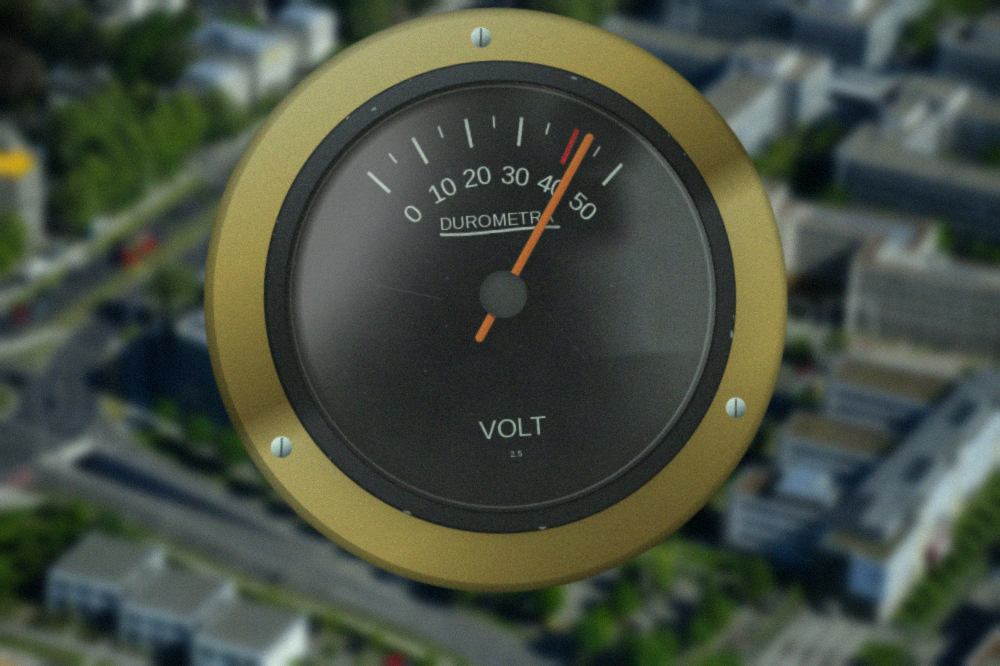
value=42.5 unit=V
